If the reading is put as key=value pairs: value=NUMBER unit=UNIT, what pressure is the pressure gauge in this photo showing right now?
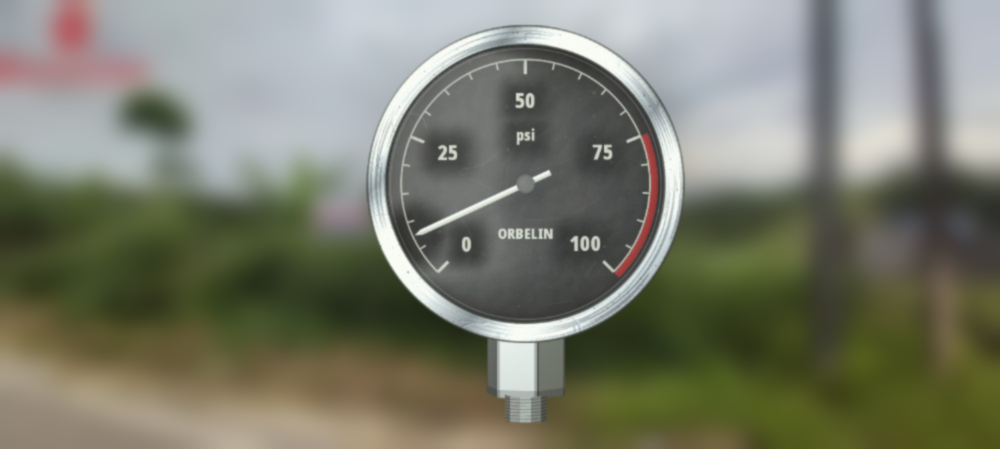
value=7.5 unit=psi
